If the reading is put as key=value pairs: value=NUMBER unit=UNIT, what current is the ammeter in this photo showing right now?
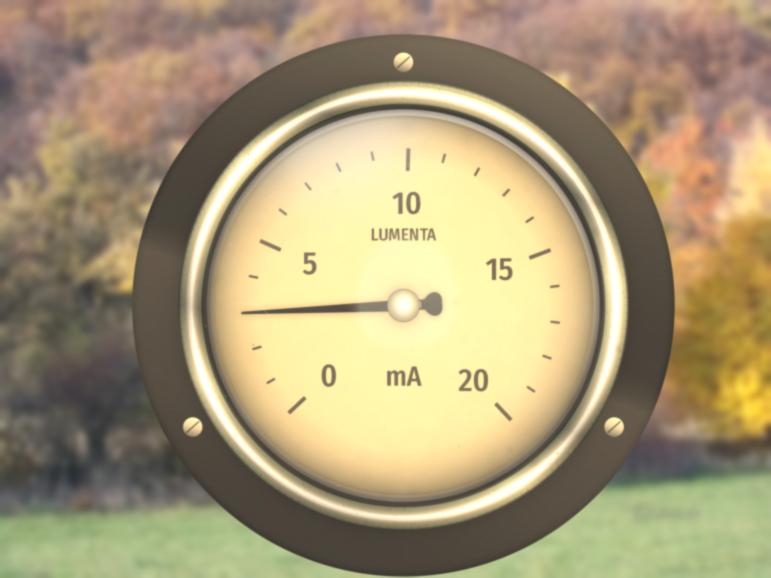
value=3 unit=mA
